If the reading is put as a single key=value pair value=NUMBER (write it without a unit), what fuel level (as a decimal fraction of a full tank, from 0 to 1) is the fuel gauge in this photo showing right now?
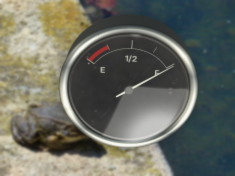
value=1
